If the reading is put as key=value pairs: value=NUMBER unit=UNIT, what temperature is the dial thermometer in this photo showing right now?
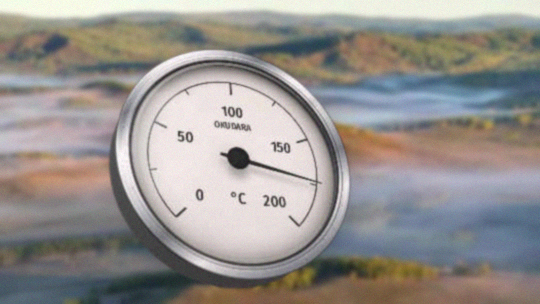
value=175 unit=°C
